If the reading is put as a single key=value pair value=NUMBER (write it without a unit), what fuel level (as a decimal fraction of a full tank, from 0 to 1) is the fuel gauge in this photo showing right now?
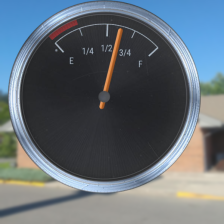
value=0.625
